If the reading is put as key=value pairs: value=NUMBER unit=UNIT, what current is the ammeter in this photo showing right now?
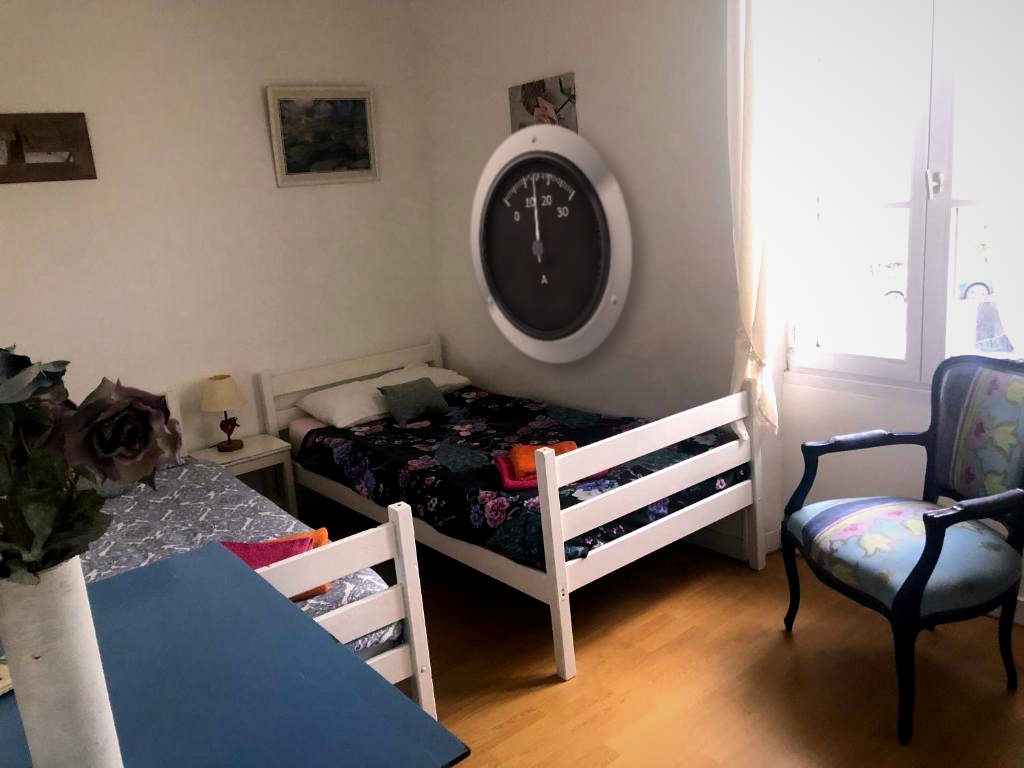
value=15 unit=A
